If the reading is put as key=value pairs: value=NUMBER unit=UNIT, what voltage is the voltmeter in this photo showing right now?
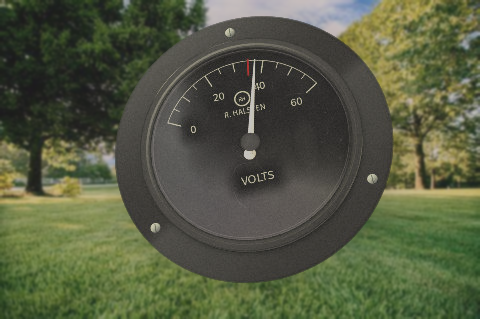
value=37.5 unit=V
